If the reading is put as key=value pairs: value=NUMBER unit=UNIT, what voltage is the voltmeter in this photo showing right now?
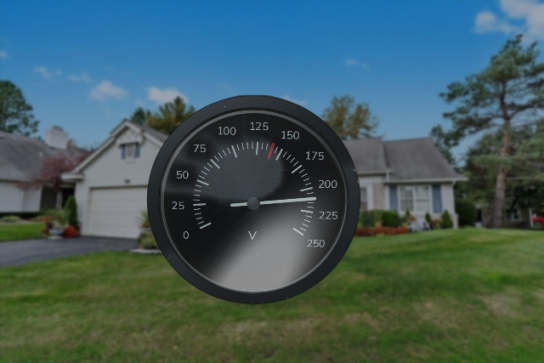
value=210 unit=V
